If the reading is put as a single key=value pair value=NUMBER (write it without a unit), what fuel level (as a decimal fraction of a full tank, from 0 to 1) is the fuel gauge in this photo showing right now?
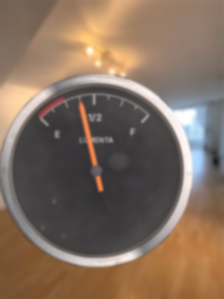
value=0.375
